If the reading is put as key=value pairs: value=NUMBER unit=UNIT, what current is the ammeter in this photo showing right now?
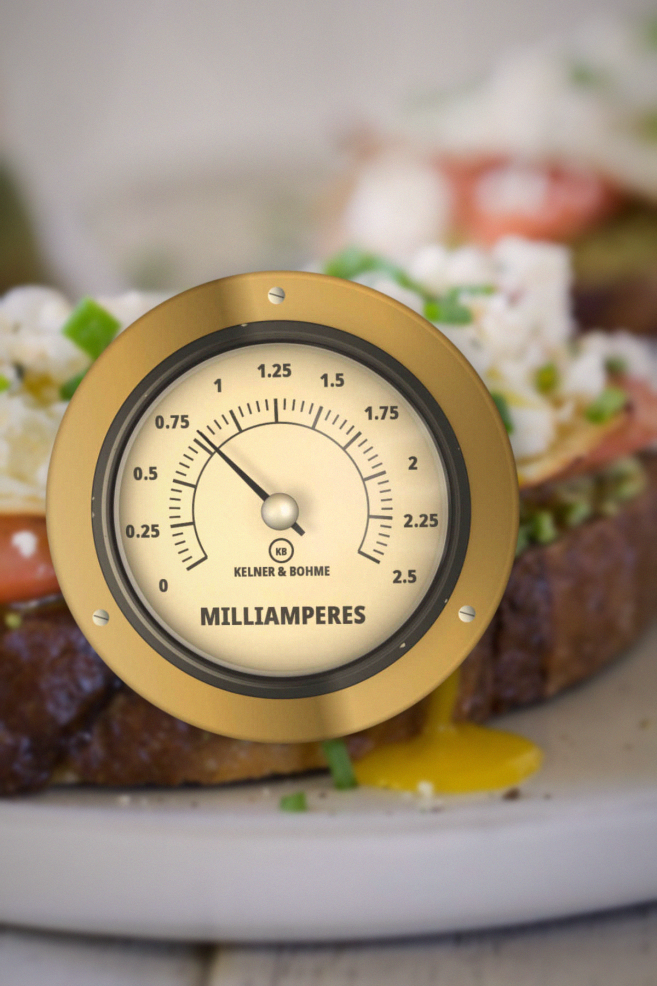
value=0.8 unit=mA
